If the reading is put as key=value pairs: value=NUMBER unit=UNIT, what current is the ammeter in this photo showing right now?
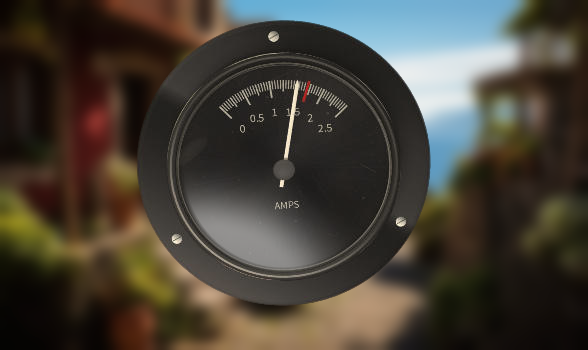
value=1.5 unit=A
